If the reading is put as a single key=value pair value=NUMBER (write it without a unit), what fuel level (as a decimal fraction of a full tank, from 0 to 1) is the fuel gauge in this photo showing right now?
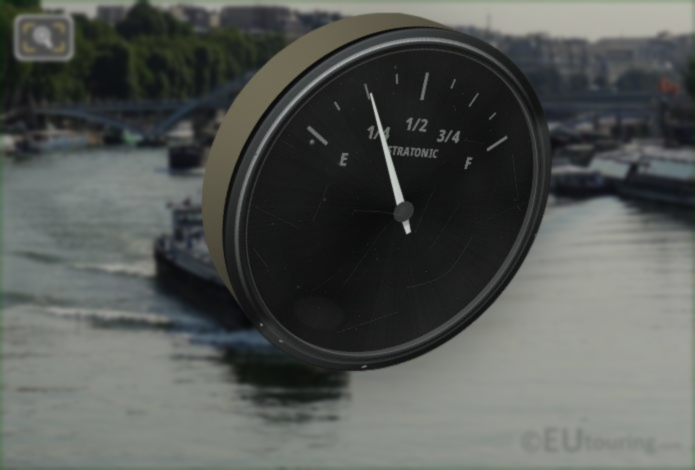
value=0.25
